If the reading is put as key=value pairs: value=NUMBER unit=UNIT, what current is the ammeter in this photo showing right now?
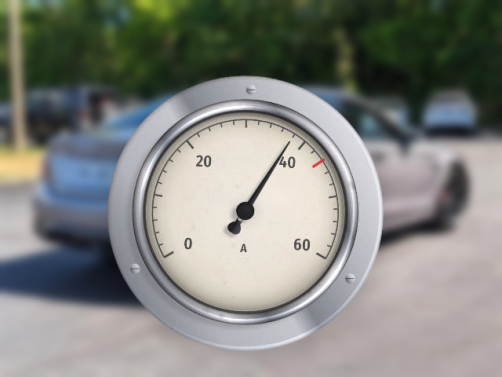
value=38 unit=A
